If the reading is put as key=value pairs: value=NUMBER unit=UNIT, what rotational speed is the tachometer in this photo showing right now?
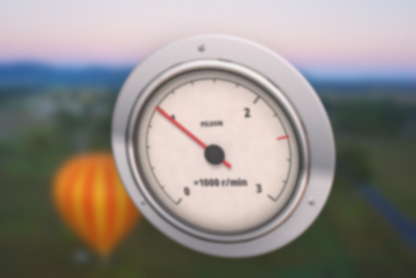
value=1000 unit=rpm
